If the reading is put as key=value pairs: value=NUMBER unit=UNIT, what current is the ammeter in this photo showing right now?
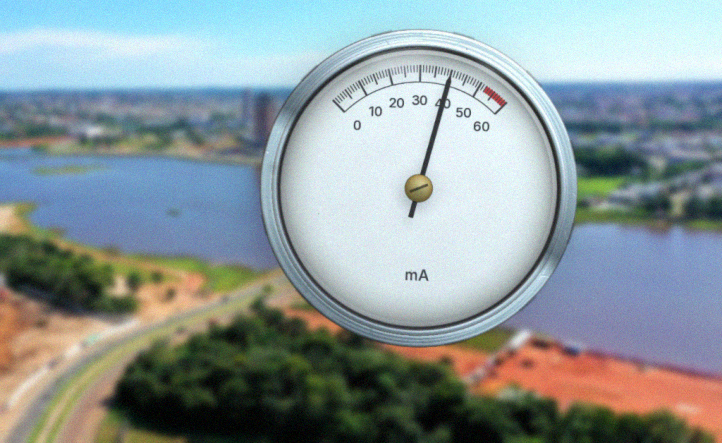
value=40 unit=mA
